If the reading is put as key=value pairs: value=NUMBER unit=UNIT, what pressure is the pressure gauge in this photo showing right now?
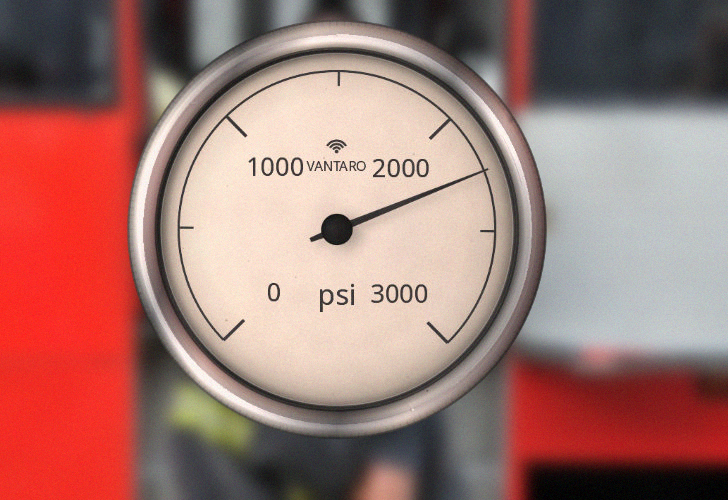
value=2250 unit=psi
